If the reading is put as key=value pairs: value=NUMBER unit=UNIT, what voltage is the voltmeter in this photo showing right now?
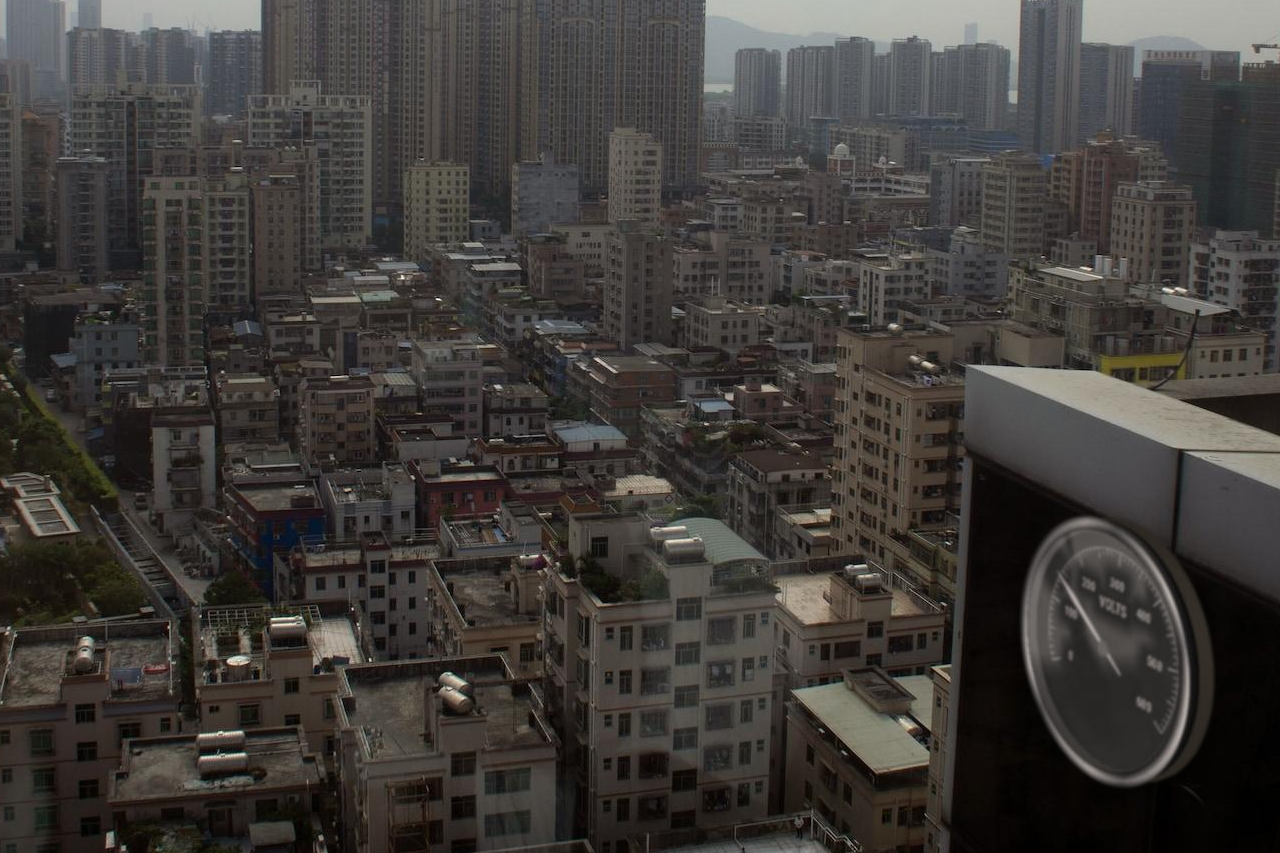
value=150 unit=V
